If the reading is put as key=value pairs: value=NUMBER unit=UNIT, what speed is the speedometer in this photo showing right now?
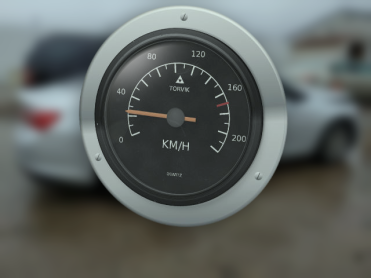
value=25 unit=km/h
